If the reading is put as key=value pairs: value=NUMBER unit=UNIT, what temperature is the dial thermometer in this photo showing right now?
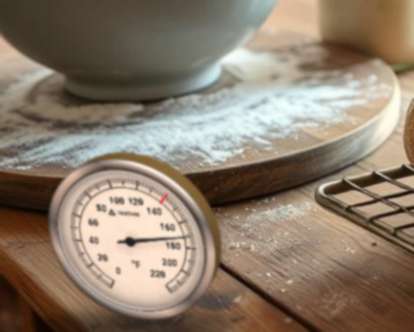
value=170 unit=°F
